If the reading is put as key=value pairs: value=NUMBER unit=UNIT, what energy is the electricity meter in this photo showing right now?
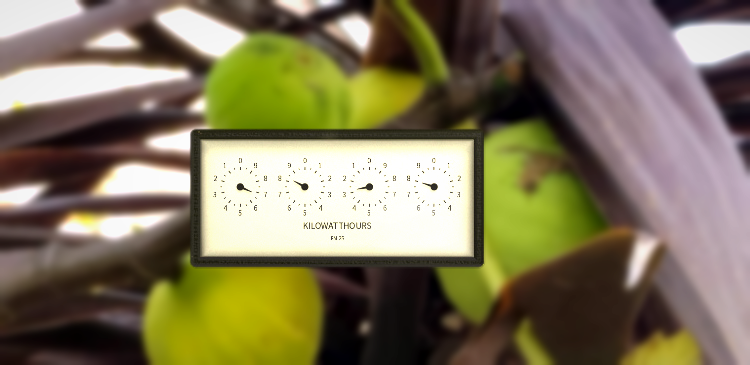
value=6828 unit=kWh
